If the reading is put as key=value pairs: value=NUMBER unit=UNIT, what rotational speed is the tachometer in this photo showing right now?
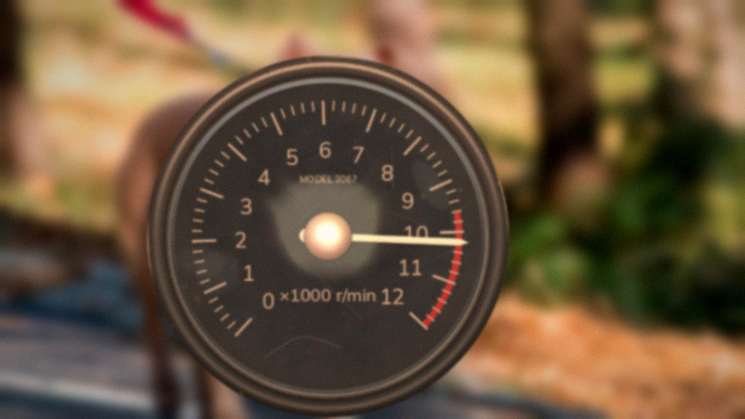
value=10200 unit=rpm
